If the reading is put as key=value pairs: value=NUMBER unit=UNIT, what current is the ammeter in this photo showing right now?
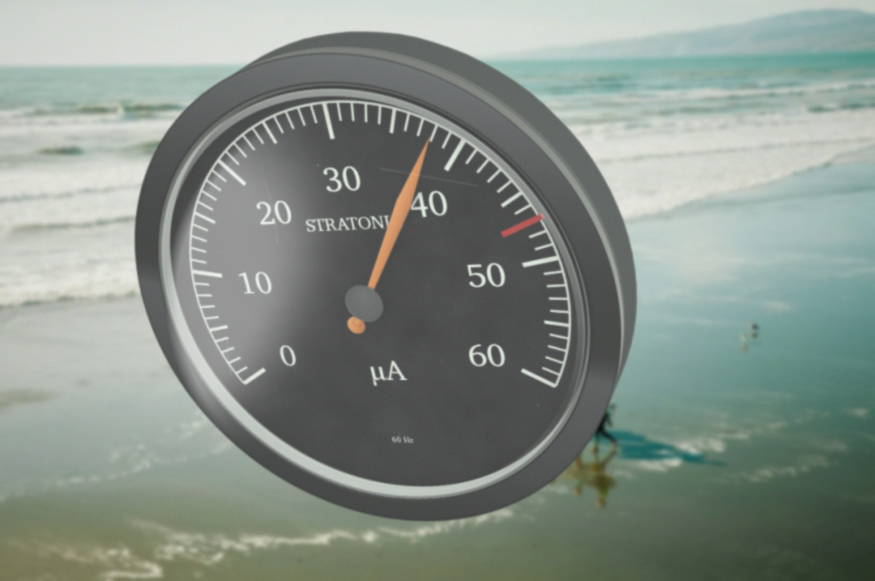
value=38 unit=µA
